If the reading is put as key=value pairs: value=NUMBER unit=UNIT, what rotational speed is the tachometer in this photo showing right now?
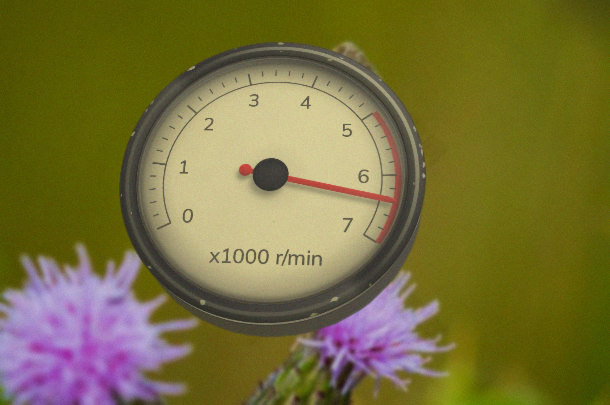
value=6400 unit=rpm
